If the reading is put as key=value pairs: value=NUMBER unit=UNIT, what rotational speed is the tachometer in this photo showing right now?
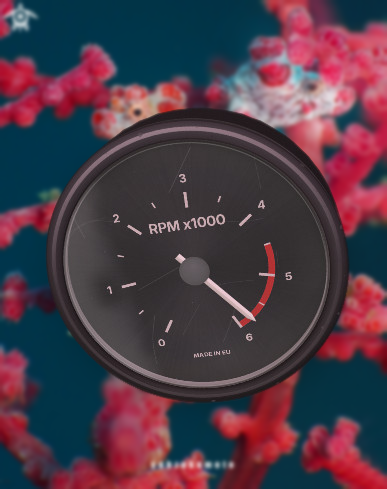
value=5750 unit=rpm
